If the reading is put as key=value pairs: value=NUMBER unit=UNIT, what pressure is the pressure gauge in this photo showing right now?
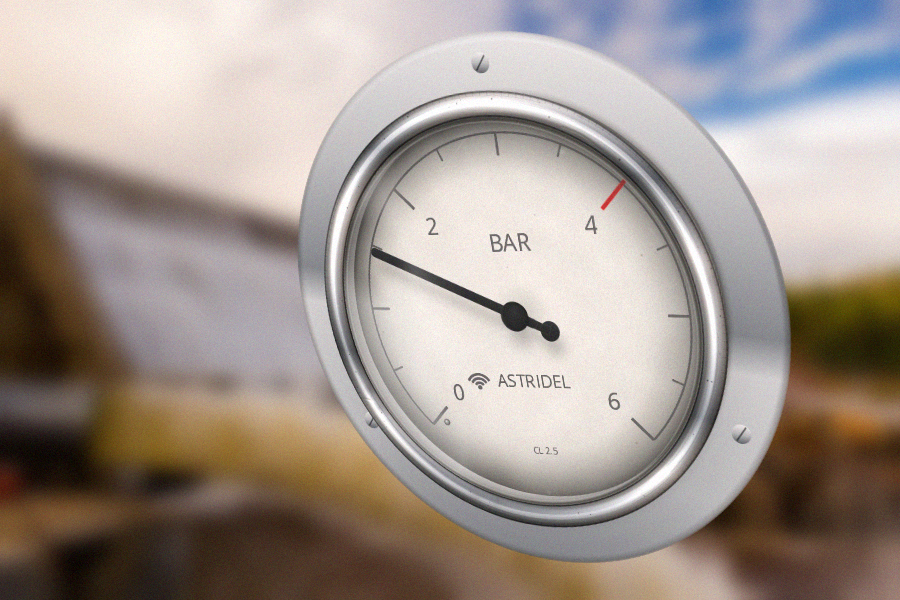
value=1.5 unit=bar
